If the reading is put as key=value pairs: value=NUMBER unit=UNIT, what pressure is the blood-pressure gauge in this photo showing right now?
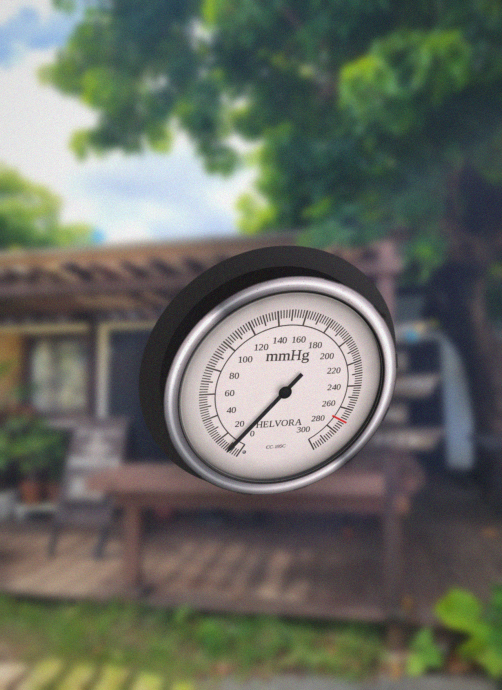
value=10 unit=mmHg
